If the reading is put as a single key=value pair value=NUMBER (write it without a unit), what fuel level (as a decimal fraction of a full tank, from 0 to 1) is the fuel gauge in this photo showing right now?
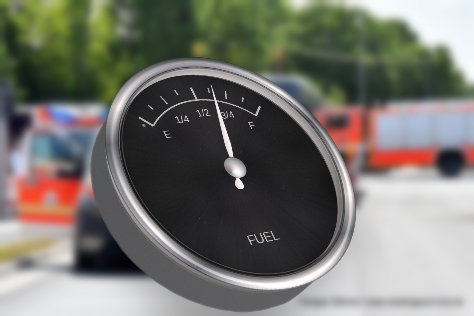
value=0.625
